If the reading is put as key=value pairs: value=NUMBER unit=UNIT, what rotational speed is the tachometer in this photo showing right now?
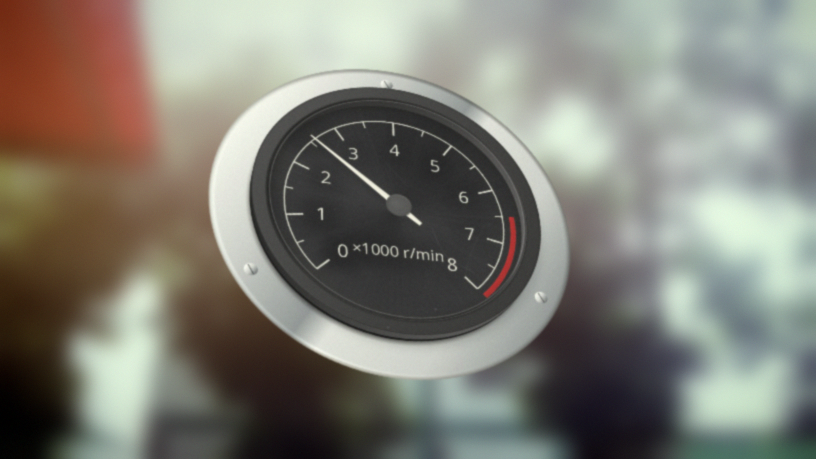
value=2500 unit=rpm
